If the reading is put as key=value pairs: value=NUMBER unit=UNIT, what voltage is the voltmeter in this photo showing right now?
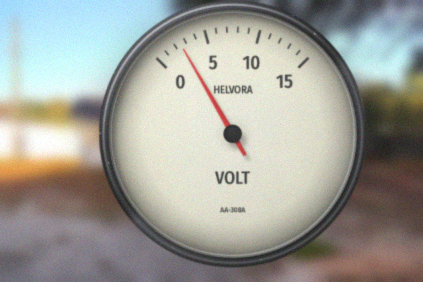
value=2.5 unit=V
